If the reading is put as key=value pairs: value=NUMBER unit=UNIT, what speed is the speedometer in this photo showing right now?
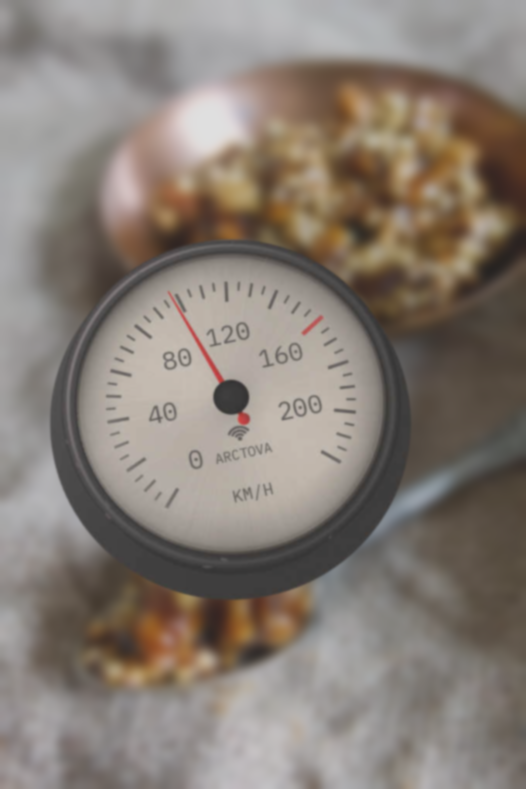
value=97.5 unit=km/h
